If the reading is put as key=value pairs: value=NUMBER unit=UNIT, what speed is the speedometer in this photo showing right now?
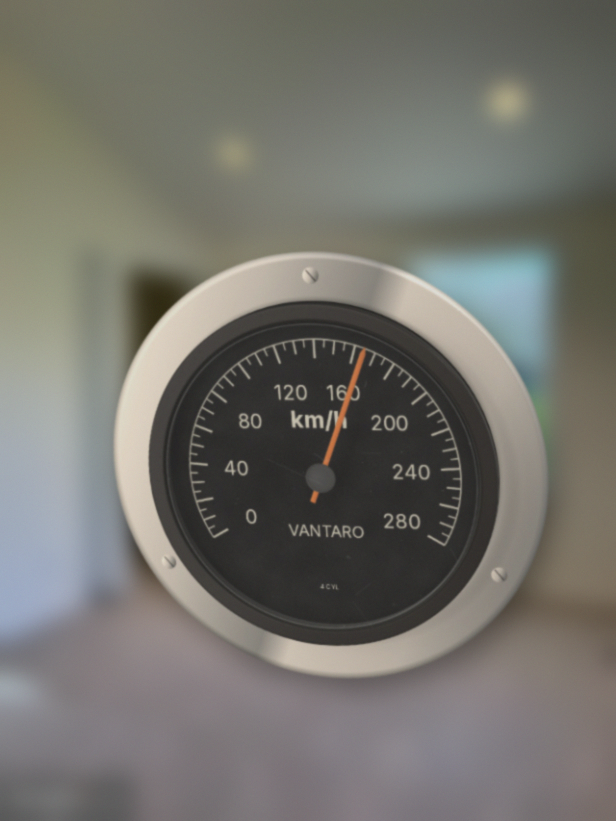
value=165 unit=km/h
